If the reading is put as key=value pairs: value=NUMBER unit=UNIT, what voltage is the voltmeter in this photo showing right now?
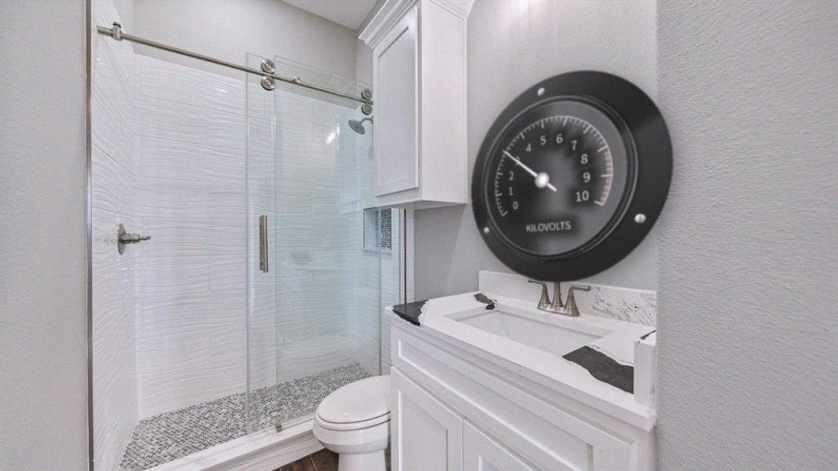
value=3 unit=kV
